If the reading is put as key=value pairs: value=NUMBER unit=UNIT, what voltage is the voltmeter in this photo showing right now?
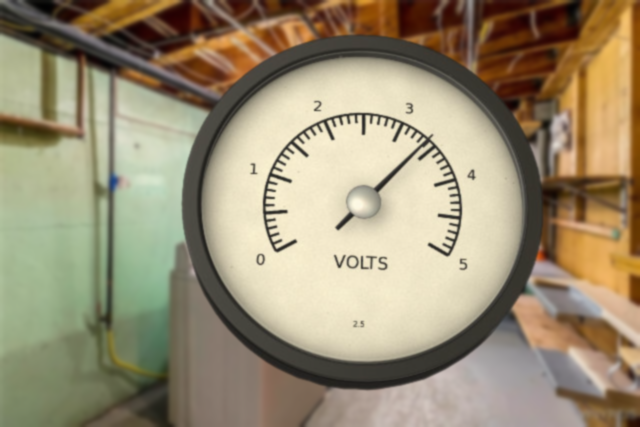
value=3.4 unit=V
